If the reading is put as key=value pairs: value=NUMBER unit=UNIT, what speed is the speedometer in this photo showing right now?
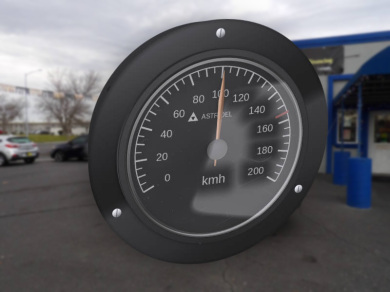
value=100 unit=km/h
